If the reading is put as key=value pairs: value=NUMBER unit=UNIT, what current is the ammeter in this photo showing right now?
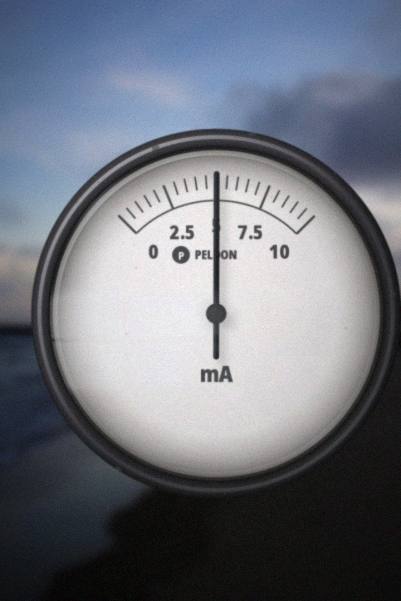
value=5 unit=mA
